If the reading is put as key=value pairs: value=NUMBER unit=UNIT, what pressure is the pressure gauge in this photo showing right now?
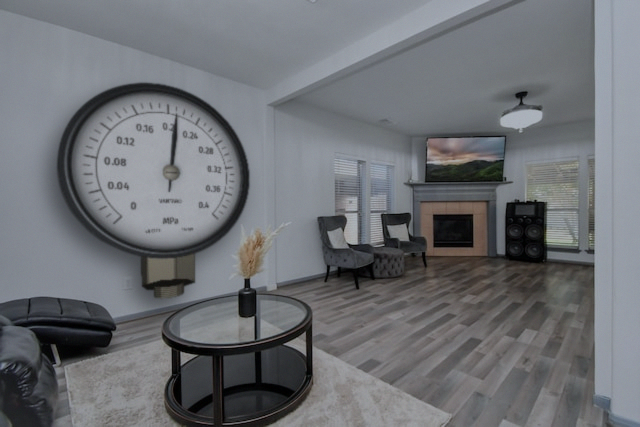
value=0.21 unit=MPa
